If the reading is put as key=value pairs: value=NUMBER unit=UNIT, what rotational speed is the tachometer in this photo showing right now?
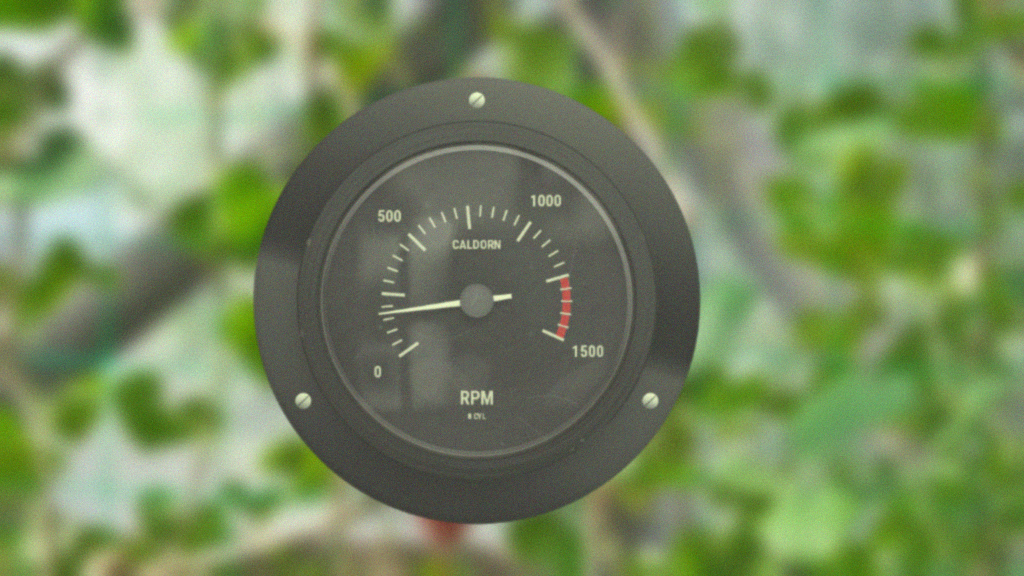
value=175 unit=rpm
